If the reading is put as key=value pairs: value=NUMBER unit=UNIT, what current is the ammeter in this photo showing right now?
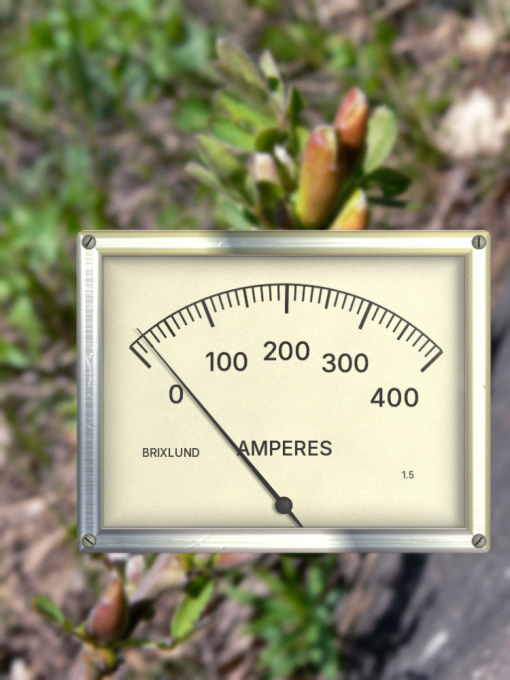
value=20 unit=A
